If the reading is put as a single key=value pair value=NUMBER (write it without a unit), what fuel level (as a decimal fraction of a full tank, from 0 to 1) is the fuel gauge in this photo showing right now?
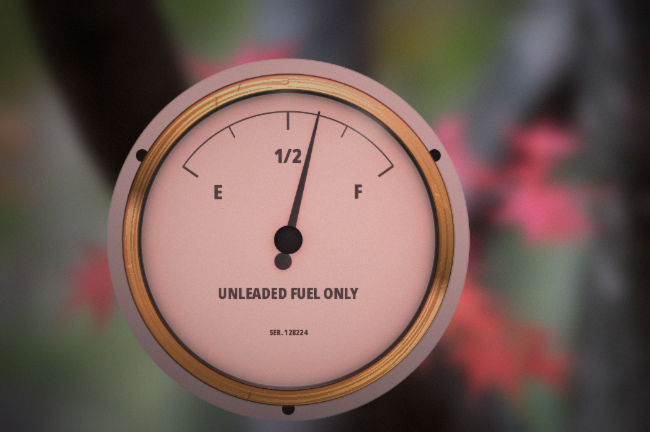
value=0.625
